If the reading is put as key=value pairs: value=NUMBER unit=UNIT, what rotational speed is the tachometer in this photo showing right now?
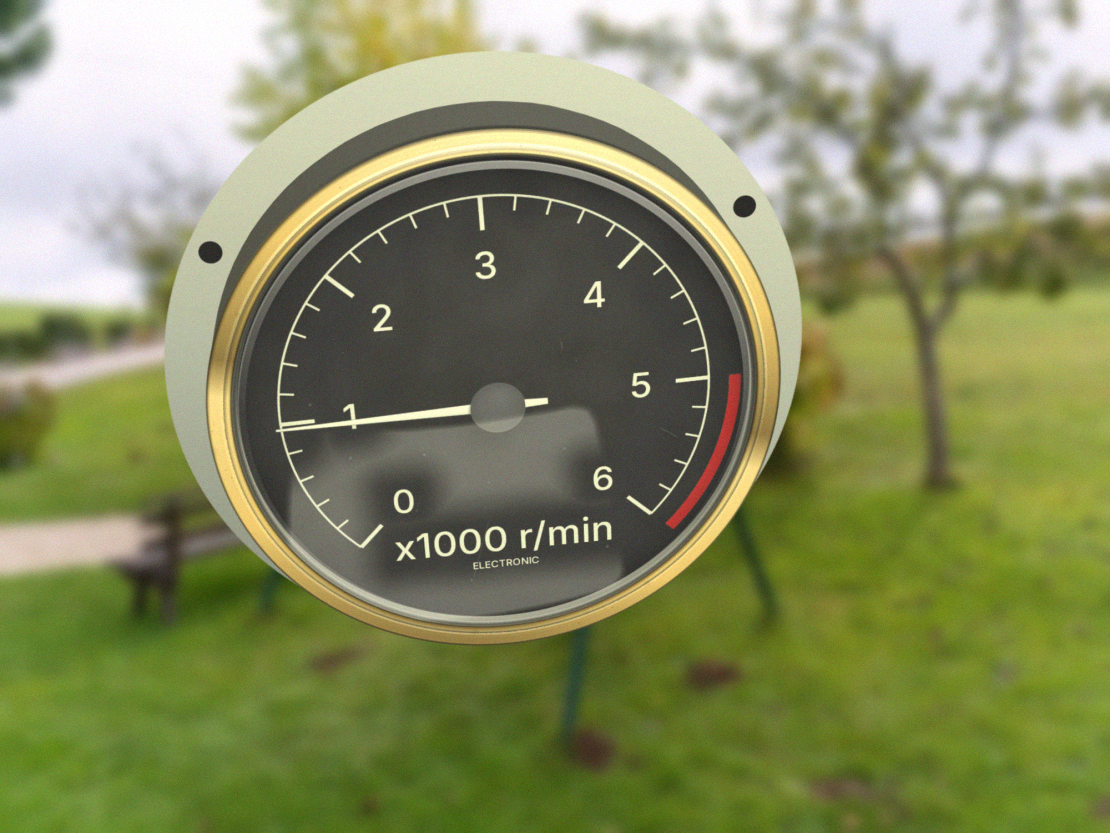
value=1000 unit=rpm
